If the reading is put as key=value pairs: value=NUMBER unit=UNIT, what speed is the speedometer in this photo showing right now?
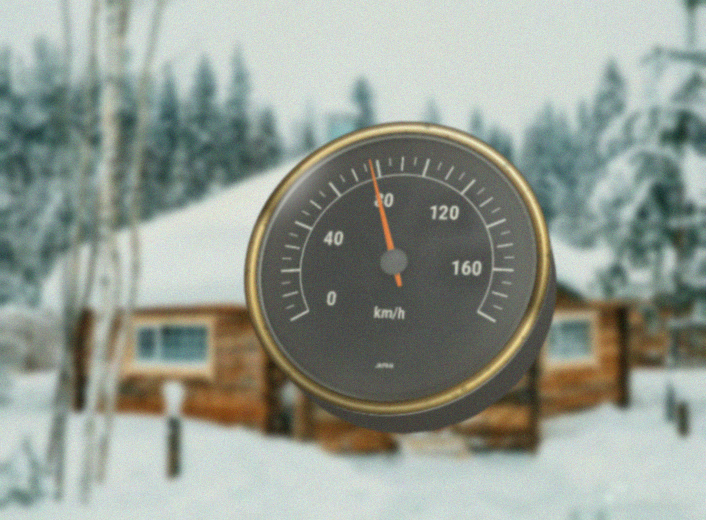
value=77.5 unit=km/h
